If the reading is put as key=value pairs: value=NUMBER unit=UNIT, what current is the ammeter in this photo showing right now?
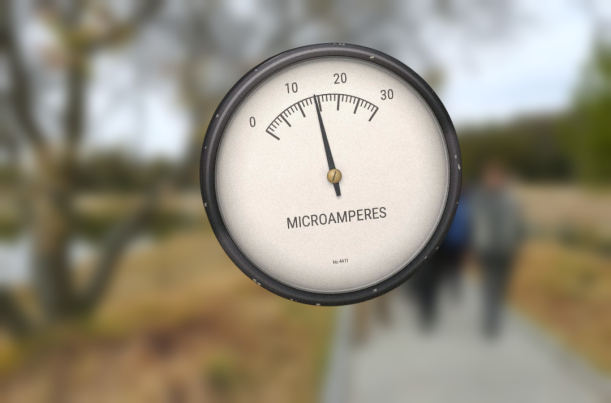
value=14 unit=µA
